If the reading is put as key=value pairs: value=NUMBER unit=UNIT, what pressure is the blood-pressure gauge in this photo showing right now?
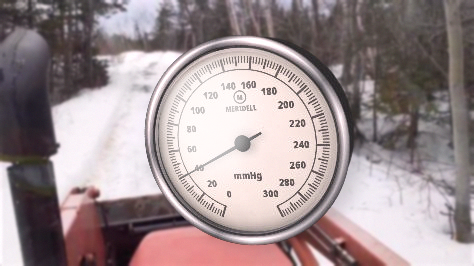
value=40 unit=mmHg
